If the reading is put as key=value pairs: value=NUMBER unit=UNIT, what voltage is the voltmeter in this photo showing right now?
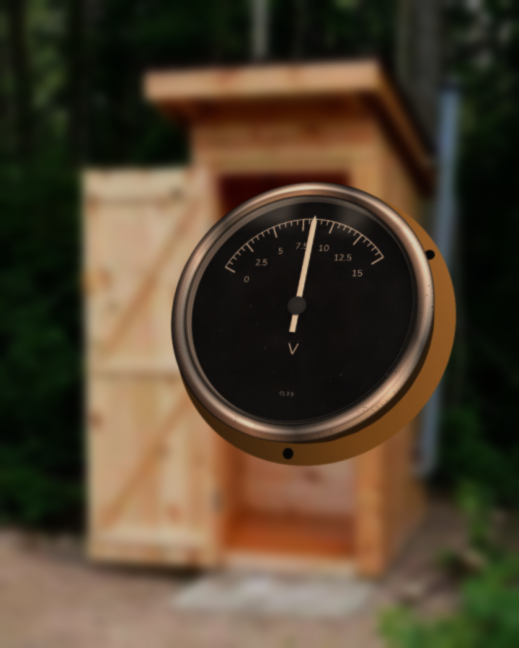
value=8.5 unit=V
